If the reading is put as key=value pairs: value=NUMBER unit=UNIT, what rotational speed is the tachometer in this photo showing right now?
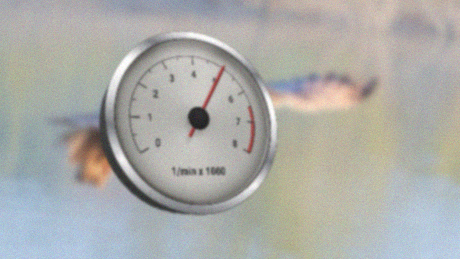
value=5000 unit=rpm
